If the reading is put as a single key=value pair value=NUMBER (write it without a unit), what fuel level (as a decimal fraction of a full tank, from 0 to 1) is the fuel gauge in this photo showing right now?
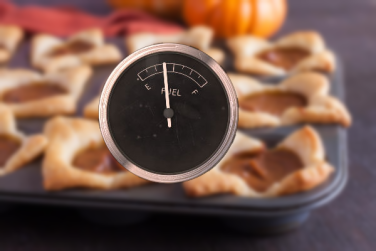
value=0.375
